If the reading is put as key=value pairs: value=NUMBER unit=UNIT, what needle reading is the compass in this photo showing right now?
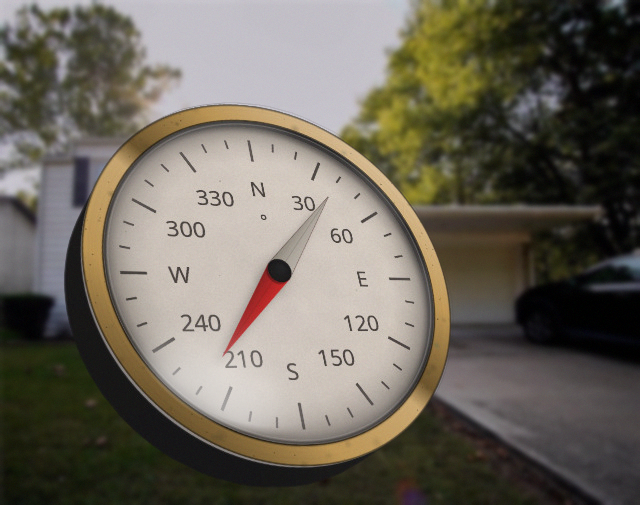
value=220 unit=°
